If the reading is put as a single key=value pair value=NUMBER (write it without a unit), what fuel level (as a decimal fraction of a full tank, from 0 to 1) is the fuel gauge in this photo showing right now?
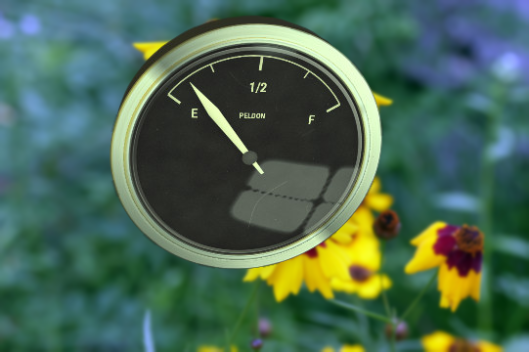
value=0.125
